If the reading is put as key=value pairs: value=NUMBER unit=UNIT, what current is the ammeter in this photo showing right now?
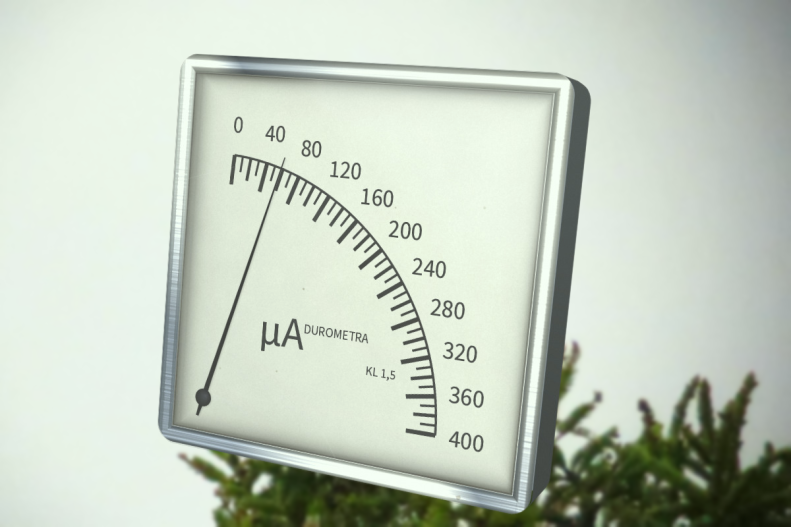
value=60 unit=µA
